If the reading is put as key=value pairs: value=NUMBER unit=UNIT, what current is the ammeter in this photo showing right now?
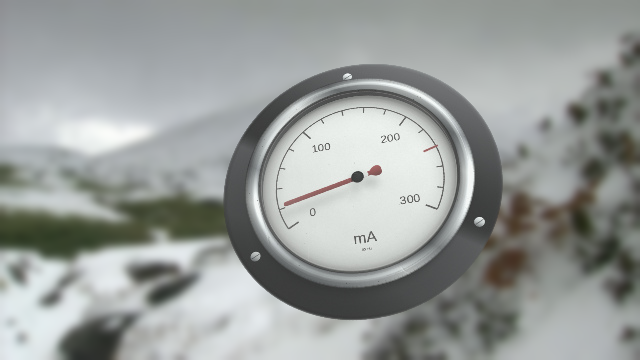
value=20 unit=mA
